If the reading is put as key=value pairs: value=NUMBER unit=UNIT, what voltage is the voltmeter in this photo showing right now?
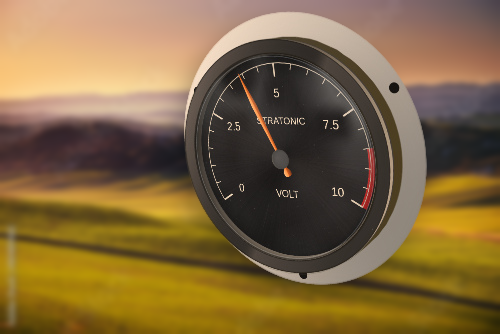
value=4 unit=V
